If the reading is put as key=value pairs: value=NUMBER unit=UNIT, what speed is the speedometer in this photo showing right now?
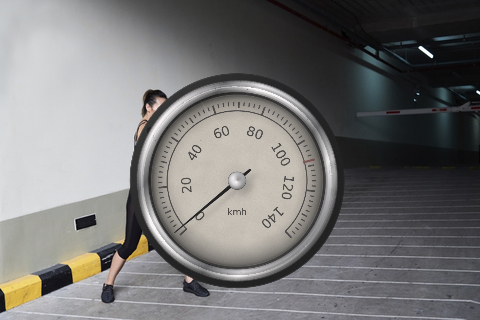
value=2 unit=km/h
